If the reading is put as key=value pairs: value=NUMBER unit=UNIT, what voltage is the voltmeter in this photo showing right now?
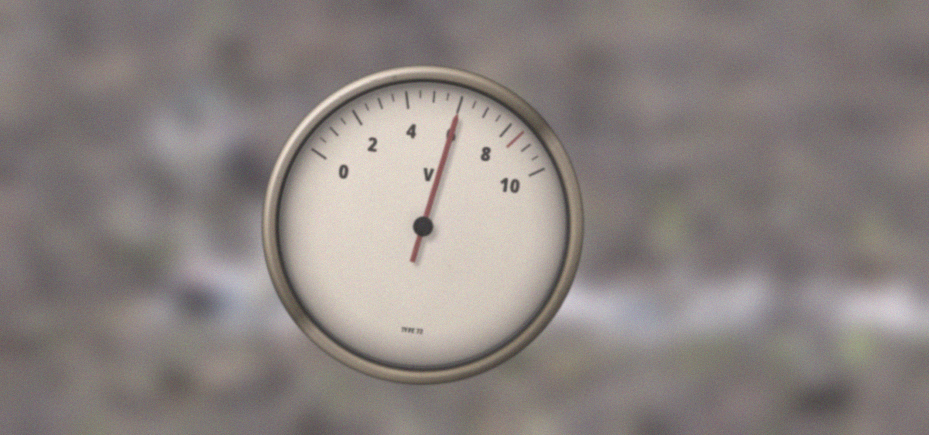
value=6 unit=V
